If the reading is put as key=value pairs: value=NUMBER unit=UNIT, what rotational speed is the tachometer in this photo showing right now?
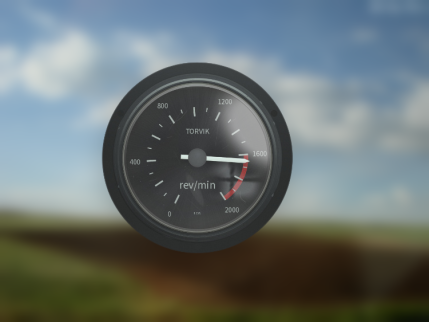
value=1650 unit=rpm
